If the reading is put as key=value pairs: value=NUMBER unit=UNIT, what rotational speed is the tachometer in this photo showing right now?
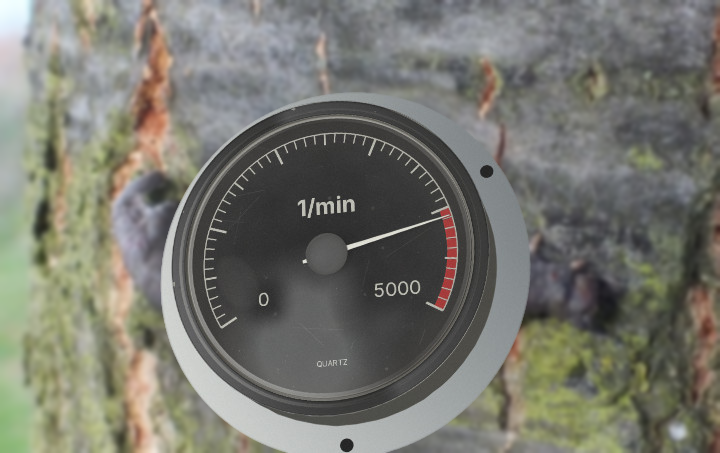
value=4100 unit=rpm
